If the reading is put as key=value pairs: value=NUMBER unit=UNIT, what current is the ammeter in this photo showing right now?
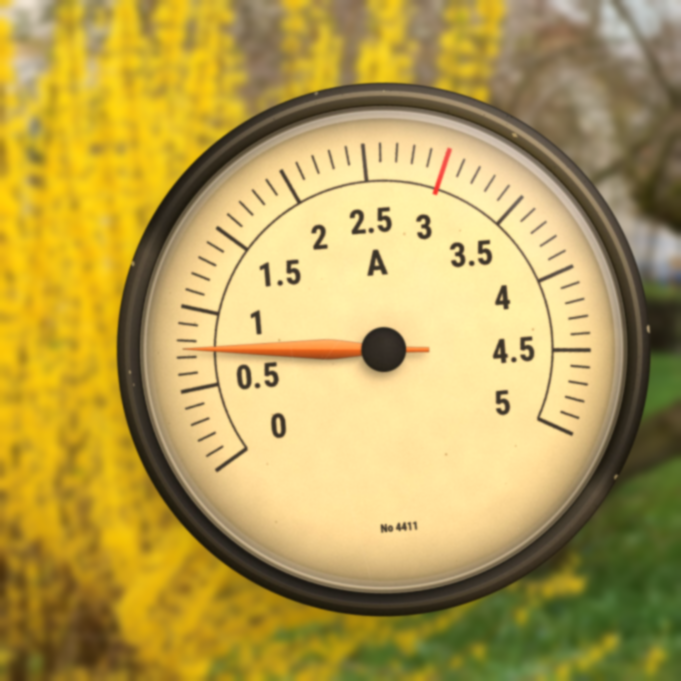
value=0.75 unit=A
